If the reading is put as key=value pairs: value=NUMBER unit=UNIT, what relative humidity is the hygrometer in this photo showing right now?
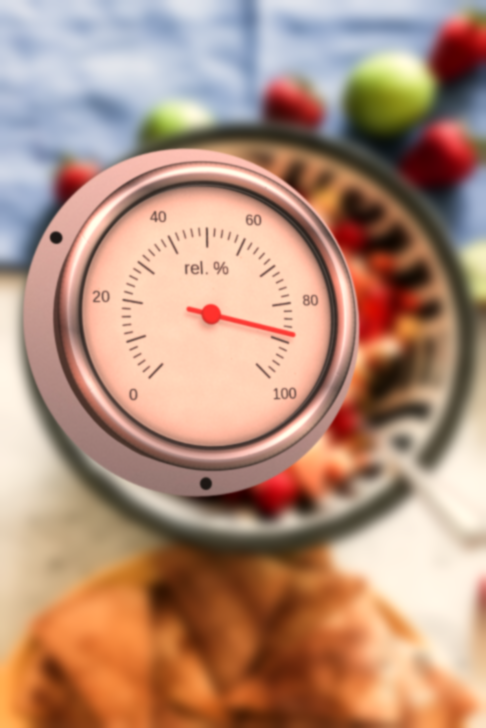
value=88 unit=%
